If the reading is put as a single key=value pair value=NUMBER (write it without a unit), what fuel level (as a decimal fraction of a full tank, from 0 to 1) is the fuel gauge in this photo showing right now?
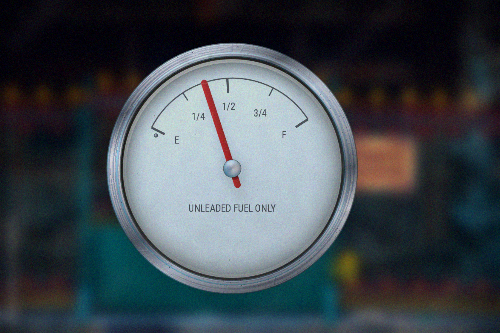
value=0.375
